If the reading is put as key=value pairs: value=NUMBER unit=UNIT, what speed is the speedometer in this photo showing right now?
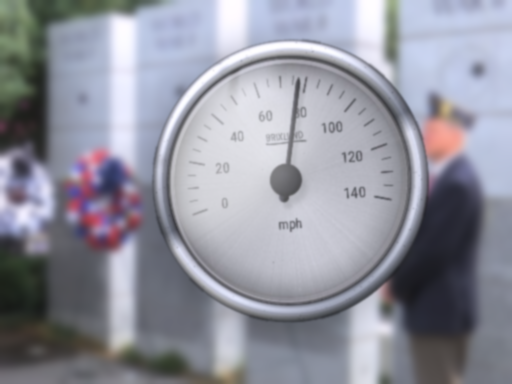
value=77.5 unit=mph
